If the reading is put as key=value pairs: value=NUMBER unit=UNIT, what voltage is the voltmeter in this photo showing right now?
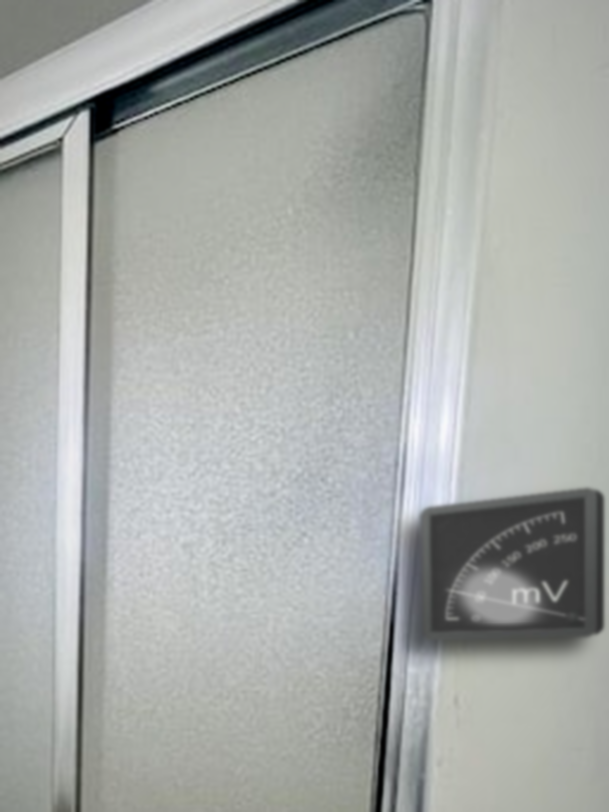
value=50 unit=mV
